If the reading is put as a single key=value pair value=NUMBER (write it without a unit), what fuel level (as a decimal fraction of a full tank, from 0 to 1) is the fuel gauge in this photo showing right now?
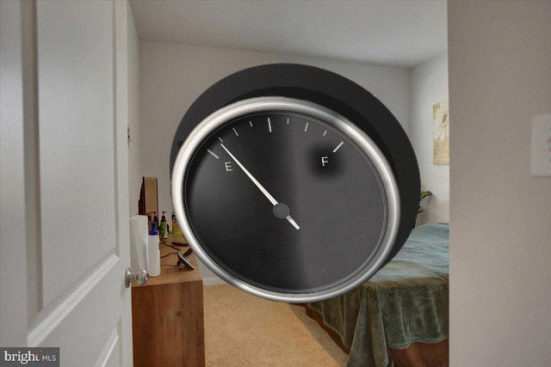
value=0.125
